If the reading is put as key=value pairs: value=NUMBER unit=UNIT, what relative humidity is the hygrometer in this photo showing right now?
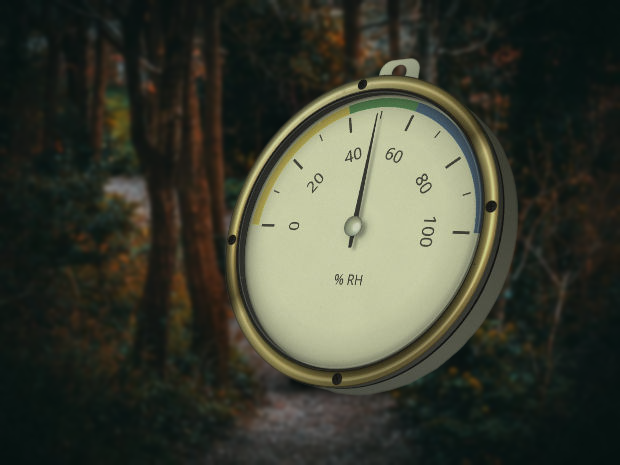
value=50 unit=%
